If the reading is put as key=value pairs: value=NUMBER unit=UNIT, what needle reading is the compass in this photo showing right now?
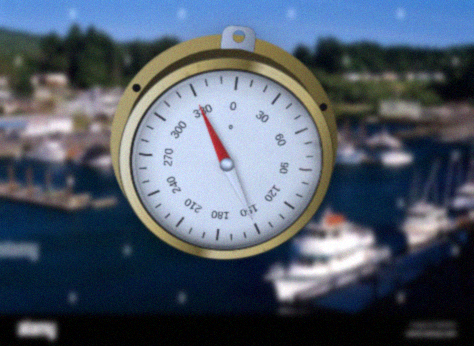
value=330 unit=°
